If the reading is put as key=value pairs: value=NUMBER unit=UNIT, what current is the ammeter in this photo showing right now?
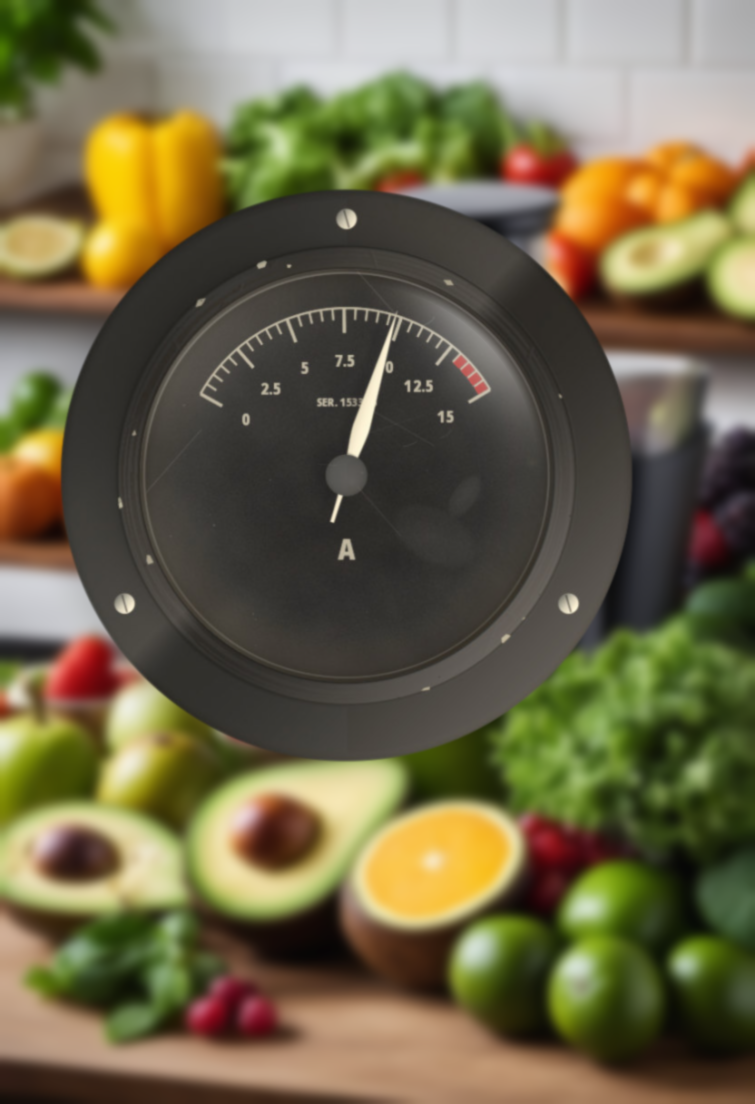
value=9.75 unit=A
